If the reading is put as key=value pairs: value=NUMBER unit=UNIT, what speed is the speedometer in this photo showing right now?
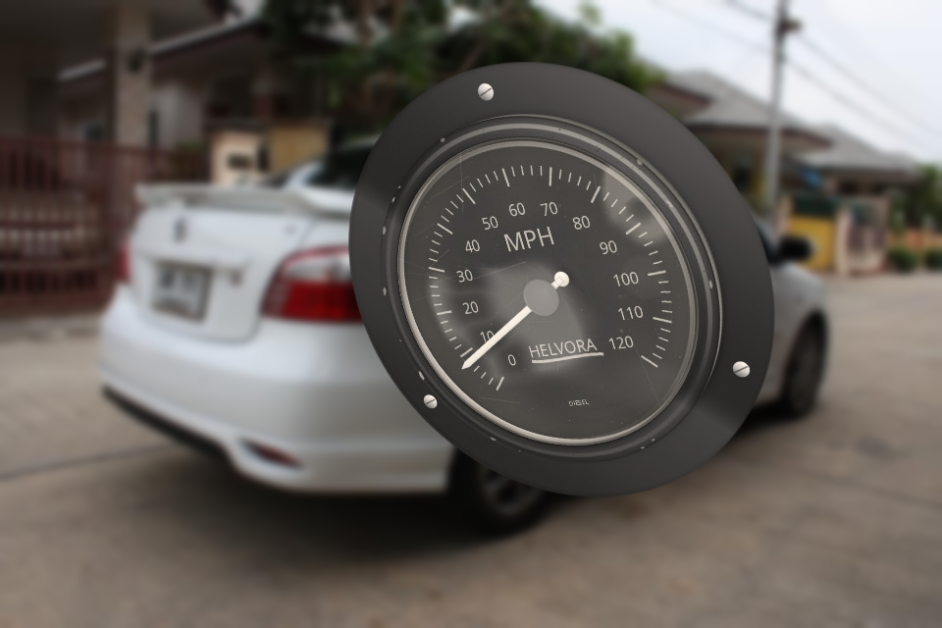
value=8 unit=mph
